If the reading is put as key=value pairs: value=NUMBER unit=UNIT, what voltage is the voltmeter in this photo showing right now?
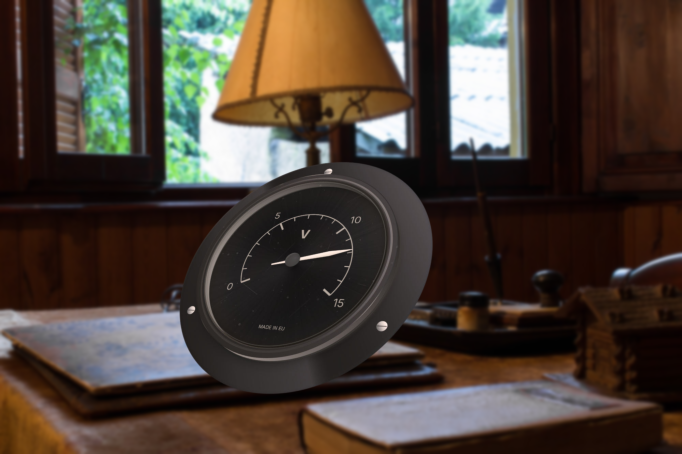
value=12 unit=V
